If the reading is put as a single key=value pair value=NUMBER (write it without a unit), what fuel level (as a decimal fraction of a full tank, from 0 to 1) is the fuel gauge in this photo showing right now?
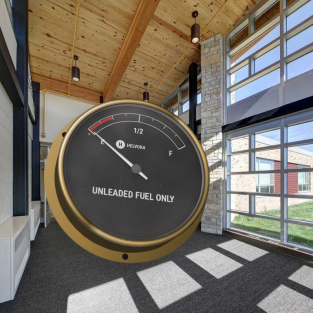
value=0
